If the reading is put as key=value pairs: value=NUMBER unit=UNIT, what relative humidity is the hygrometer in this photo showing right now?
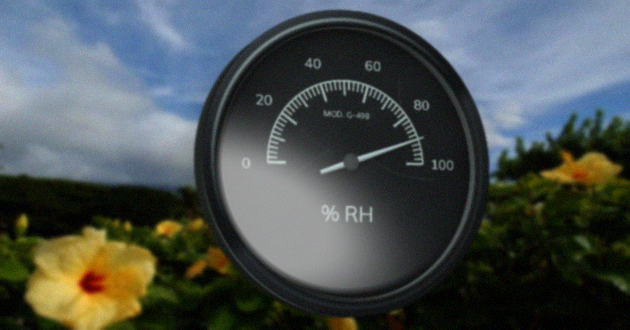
value=90 unit=%
